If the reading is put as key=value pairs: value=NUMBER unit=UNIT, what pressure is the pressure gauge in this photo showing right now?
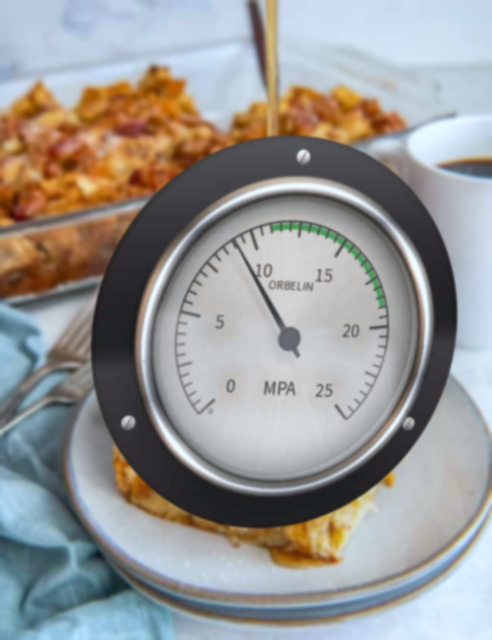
value=9 unit=MPa
